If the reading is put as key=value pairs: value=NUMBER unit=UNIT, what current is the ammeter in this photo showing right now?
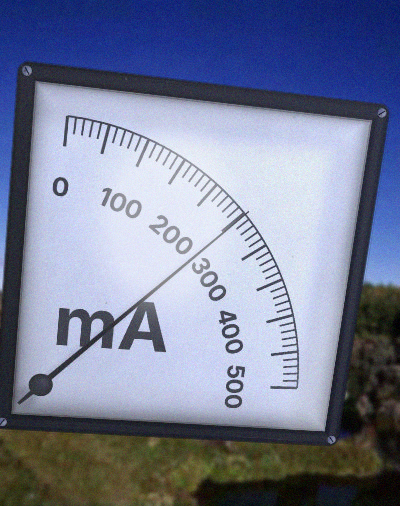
value=250 unit=mA
